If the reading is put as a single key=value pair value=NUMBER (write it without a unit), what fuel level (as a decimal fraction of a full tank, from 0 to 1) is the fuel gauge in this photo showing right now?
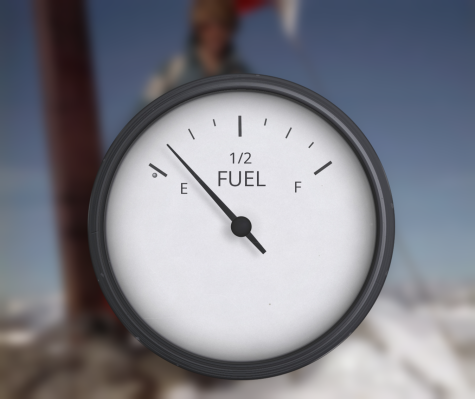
value=0.125
